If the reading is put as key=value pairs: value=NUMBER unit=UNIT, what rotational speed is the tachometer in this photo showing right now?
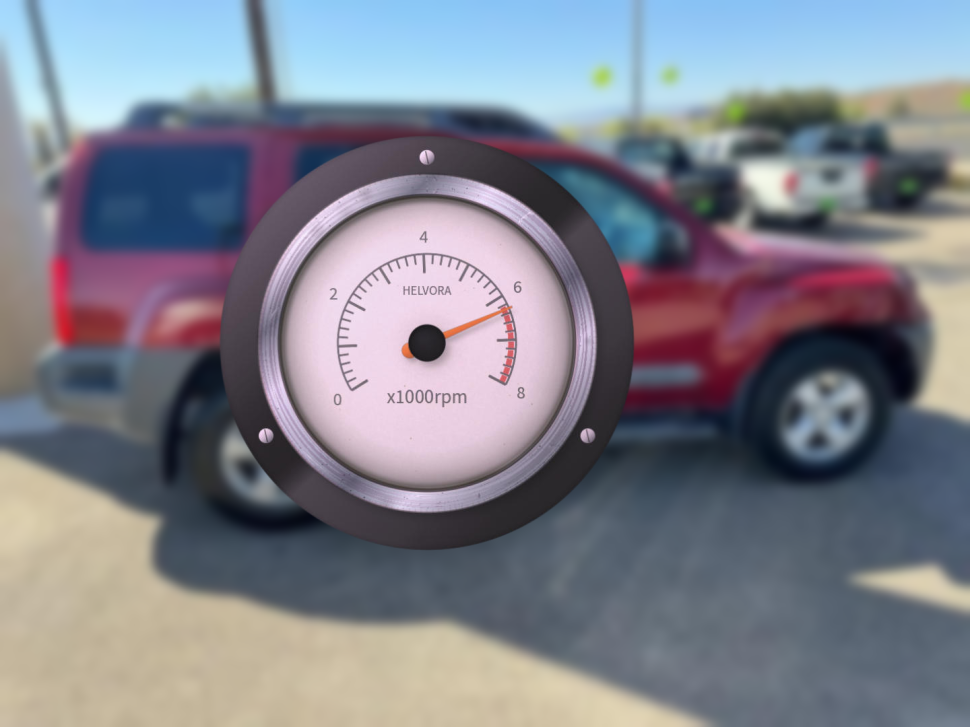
value=6300 unit=rpm
